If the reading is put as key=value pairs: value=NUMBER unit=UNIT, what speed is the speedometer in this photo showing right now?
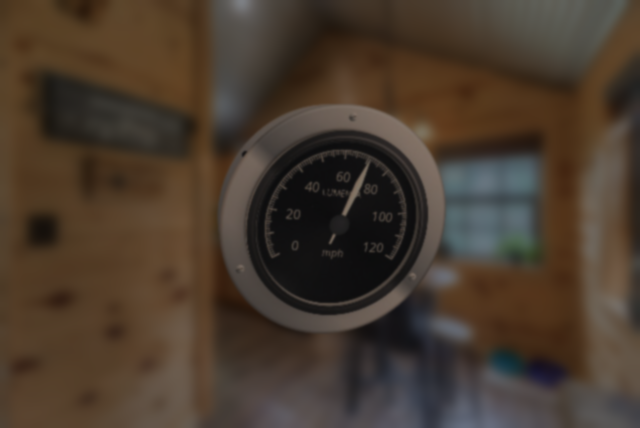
value=70 unit=mph
